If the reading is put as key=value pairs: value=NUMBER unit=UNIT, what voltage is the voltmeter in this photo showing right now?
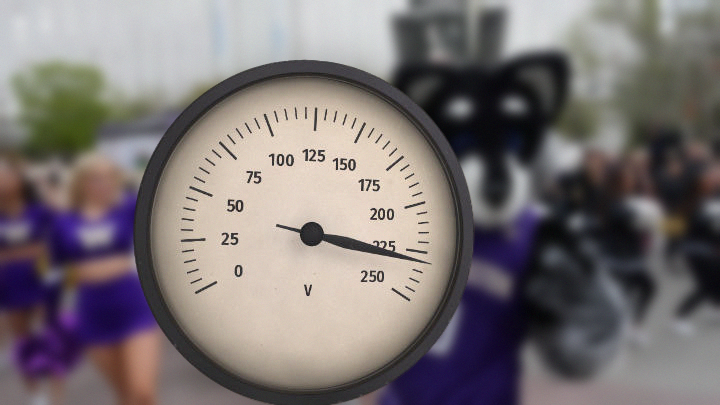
value=230 unit=V
